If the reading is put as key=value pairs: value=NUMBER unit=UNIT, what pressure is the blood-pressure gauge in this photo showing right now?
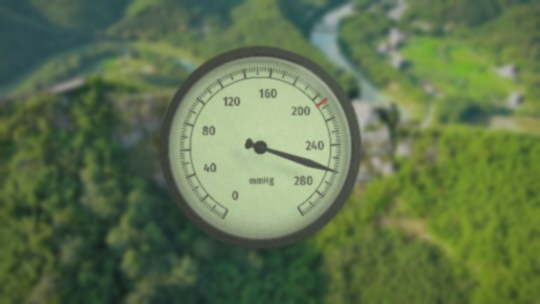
value=260 unit=mmHg
